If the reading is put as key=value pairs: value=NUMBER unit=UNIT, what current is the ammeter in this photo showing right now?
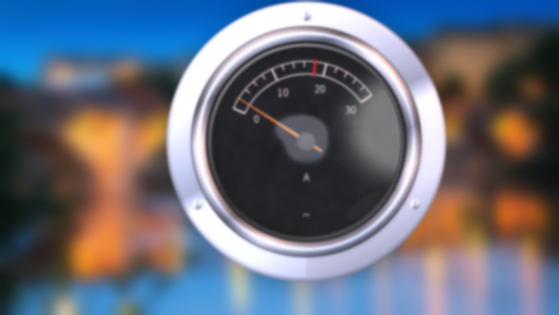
value=2 unit=A
